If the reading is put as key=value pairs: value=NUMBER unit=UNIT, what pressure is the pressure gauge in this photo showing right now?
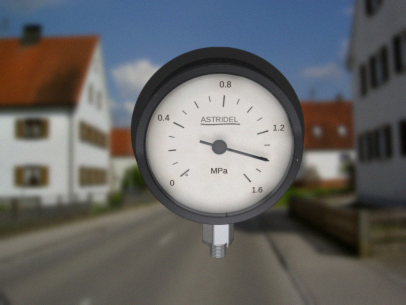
value=1.4 unit=MPa
